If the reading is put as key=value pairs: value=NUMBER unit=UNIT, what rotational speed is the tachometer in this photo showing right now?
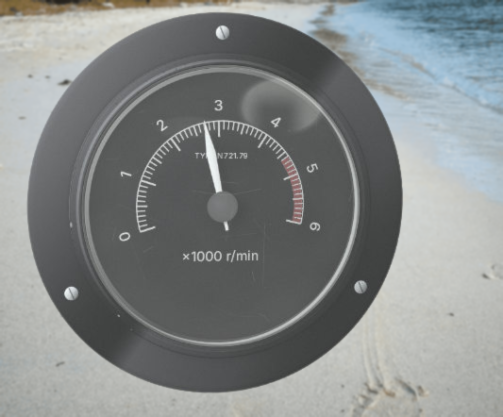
value=2700 unit=rpm
